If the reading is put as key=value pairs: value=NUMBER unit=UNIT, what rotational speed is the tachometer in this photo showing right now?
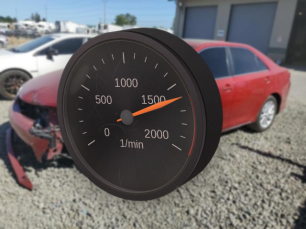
value=1600 unit=rpm
